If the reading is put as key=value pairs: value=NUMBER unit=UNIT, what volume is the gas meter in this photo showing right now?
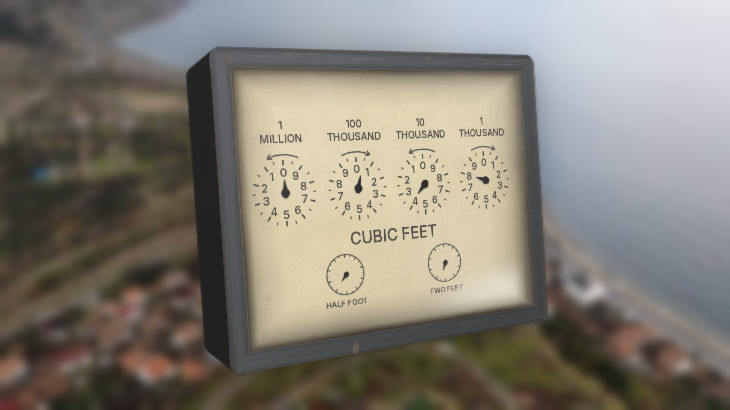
value=3800 unit=ft³
